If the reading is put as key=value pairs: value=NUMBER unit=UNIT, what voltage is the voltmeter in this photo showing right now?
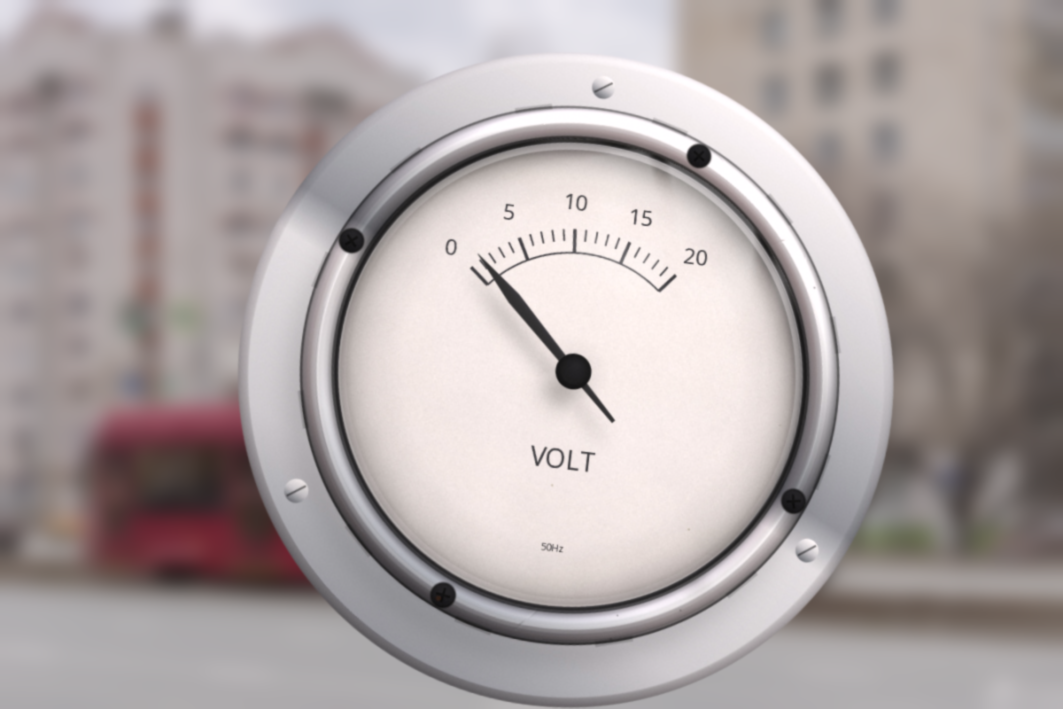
value=1 unit=V
